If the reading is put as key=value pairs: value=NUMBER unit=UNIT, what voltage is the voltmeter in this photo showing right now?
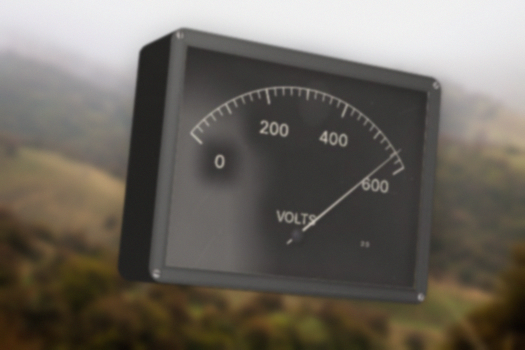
value=560 unit=V
